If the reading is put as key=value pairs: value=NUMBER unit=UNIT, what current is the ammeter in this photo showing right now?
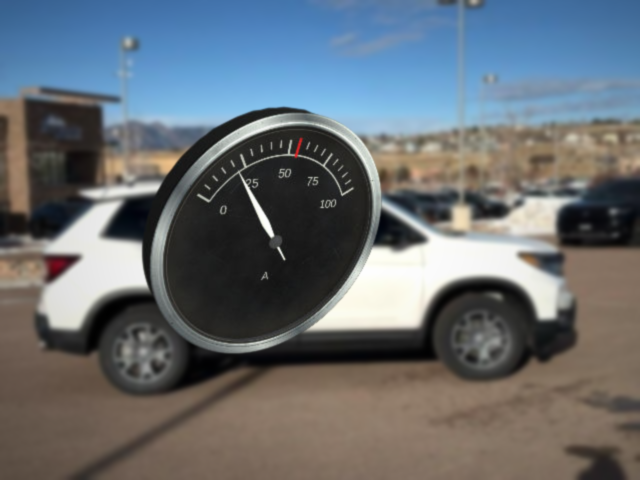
value=20 unit=A
